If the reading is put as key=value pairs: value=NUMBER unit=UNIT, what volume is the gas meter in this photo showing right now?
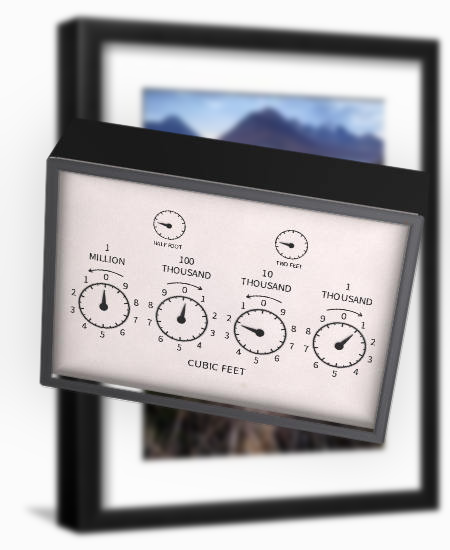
value=2100 unit=ft³
